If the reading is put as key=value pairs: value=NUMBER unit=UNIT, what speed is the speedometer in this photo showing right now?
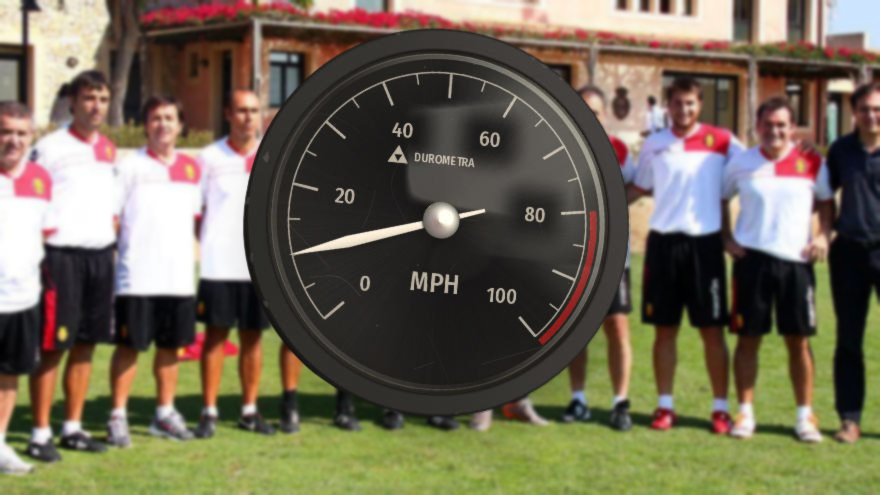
value=10 unit=mph
